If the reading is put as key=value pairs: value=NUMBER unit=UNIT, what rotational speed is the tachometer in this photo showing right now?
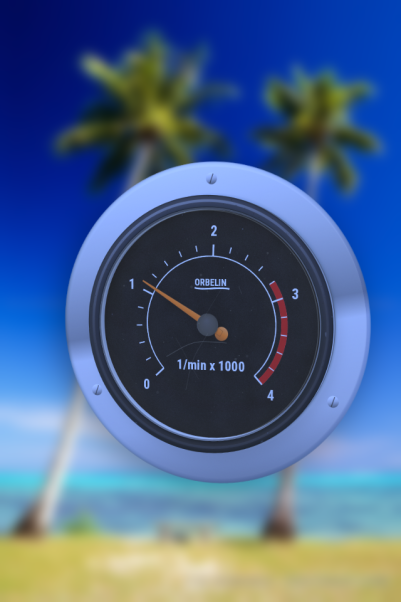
value=1100 unit=rpm
